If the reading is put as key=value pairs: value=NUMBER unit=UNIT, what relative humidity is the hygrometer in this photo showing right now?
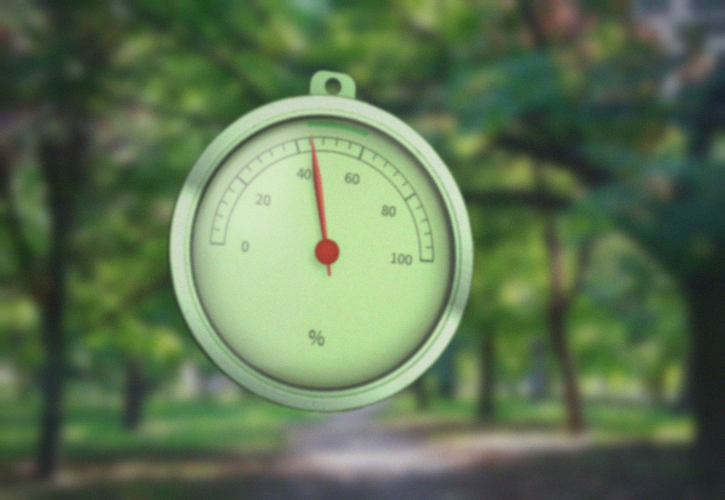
value=44 unit=%
